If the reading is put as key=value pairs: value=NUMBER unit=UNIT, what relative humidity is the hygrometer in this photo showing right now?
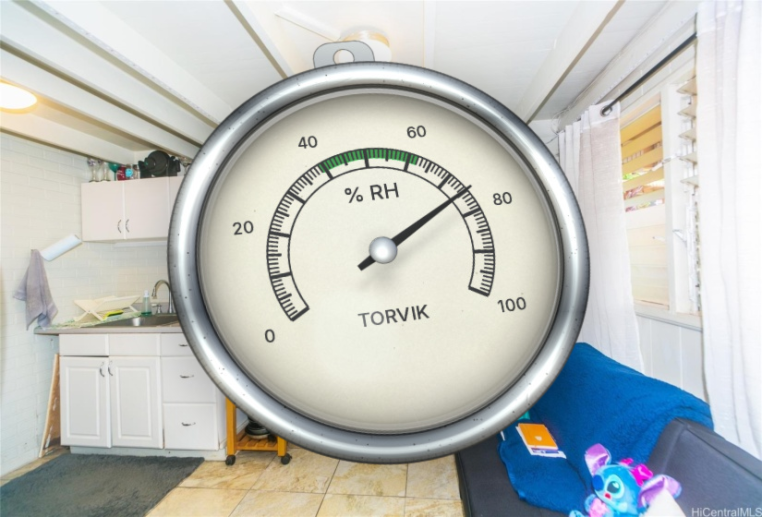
value=75 unit=%
